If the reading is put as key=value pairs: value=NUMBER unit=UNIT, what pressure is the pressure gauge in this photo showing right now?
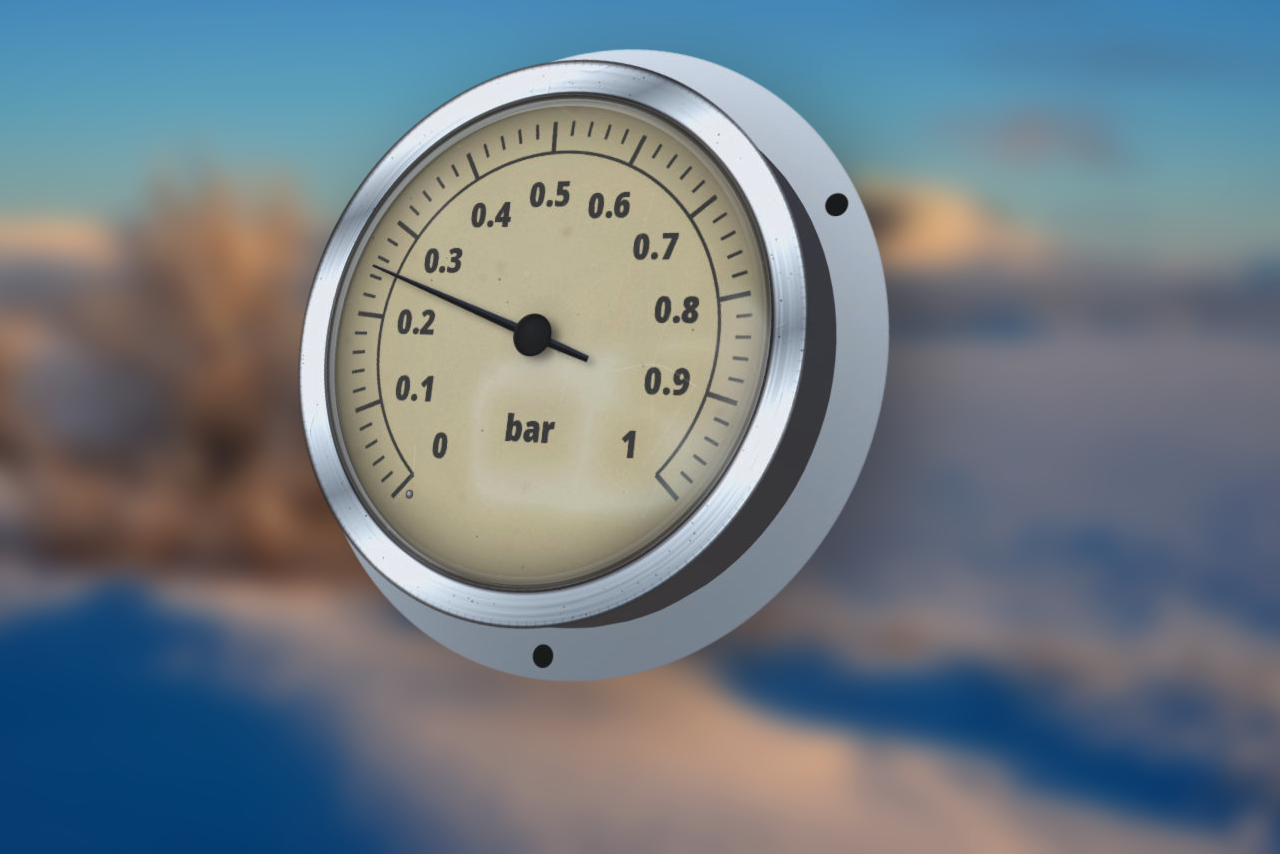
value=0.25 unit=bar
